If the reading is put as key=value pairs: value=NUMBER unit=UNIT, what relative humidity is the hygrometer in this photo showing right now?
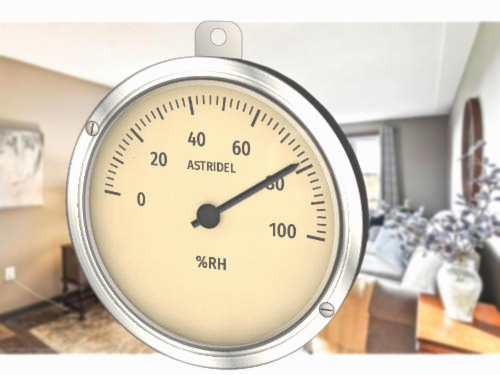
value=78 unit=%
